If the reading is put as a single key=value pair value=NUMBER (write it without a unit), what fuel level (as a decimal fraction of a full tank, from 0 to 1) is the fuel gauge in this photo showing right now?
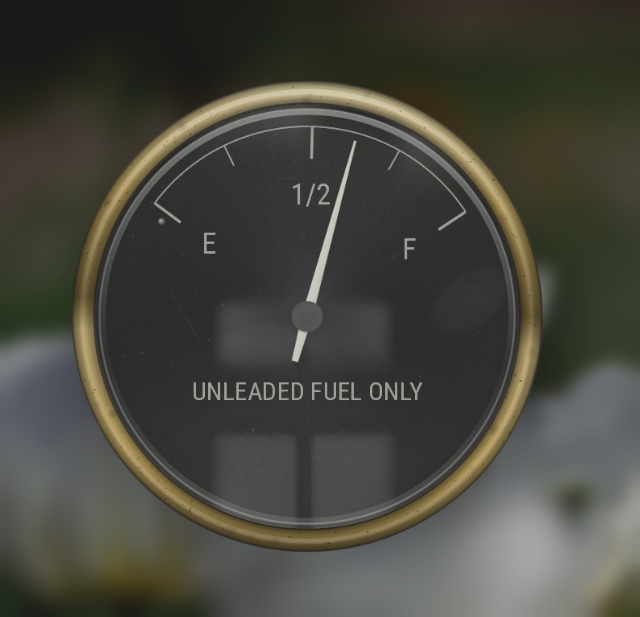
value=0.625
